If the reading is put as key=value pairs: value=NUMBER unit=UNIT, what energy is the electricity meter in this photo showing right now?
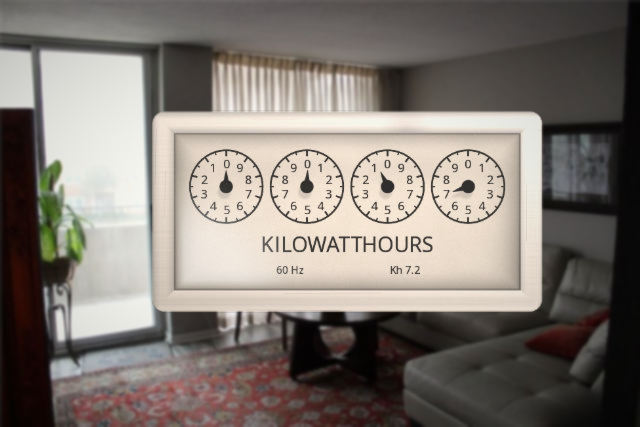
value=7 unit=kWh
